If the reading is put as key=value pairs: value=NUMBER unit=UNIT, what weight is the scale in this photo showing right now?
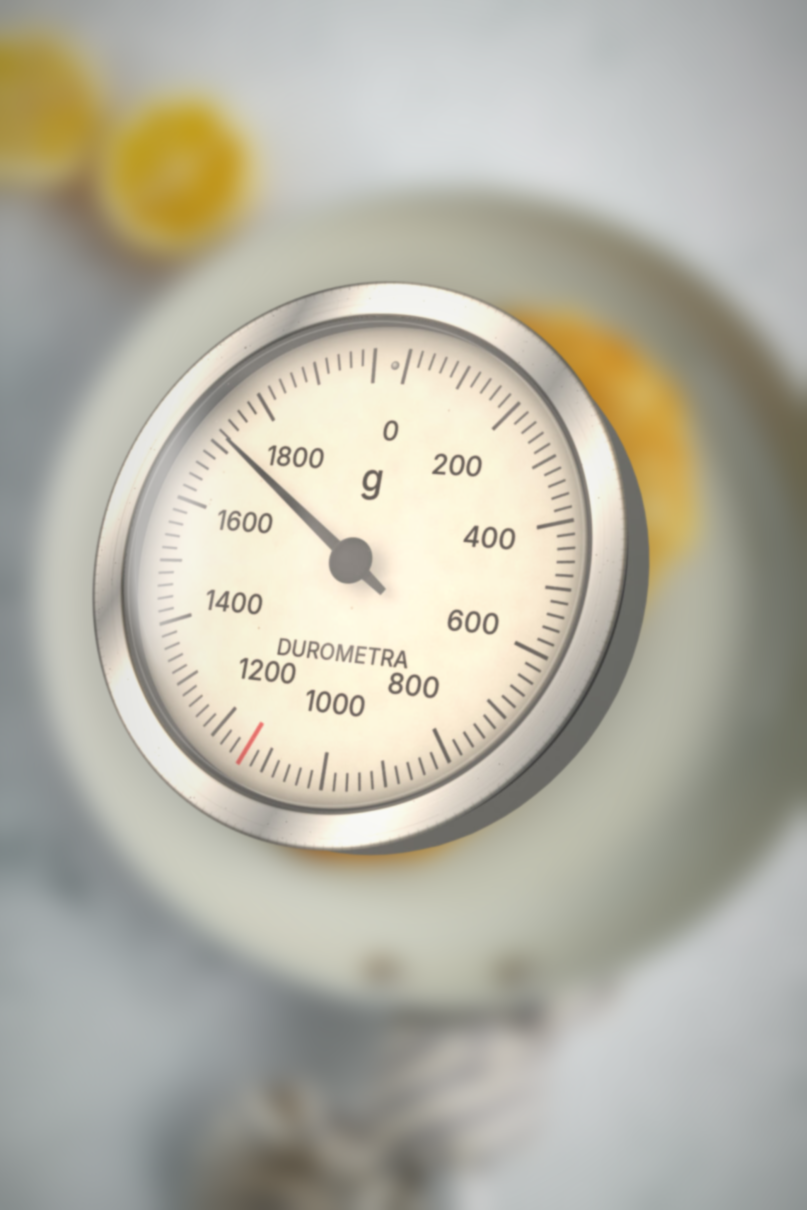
value=1720 unit=g
